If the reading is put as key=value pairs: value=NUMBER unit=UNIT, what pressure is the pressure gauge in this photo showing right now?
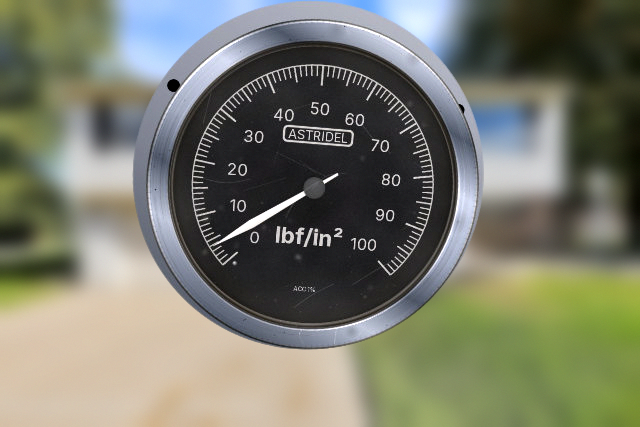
value=4 unit=psi
